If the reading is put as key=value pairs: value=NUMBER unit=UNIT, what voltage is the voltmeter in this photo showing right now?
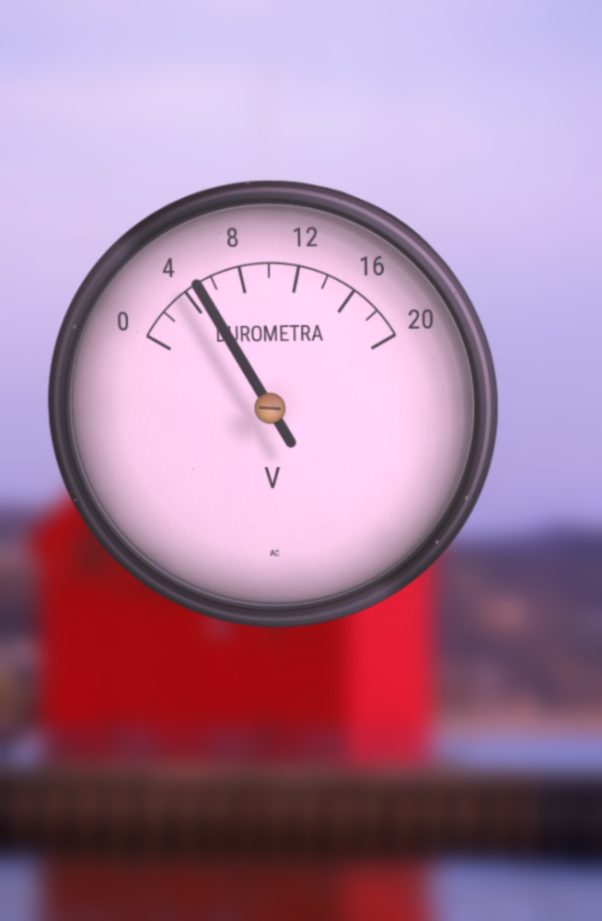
value=5 unit=V
